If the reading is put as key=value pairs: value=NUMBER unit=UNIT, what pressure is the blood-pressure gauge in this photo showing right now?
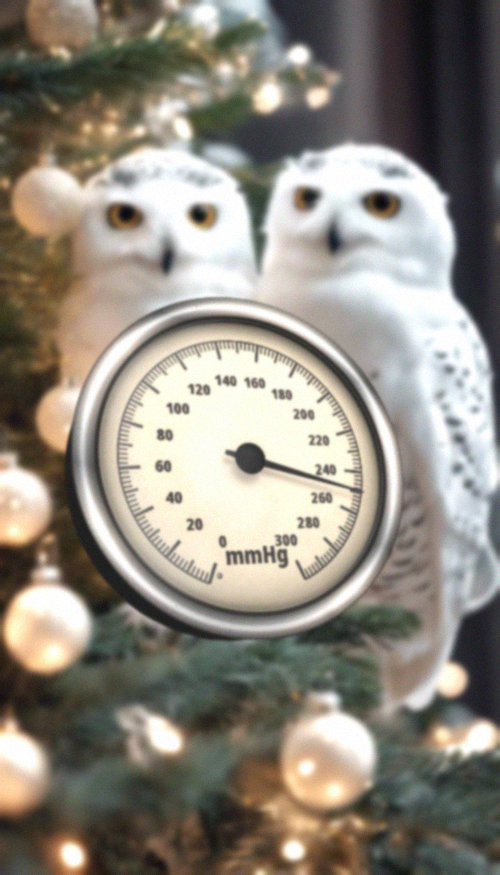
value=250 unit=mmHg
